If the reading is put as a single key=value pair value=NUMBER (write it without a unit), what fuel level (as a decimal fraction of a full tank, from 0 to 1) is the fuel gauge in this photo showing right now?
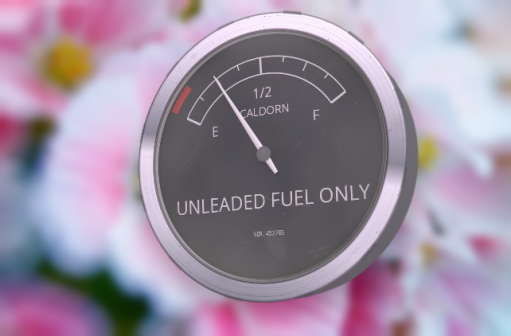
value=0.25
